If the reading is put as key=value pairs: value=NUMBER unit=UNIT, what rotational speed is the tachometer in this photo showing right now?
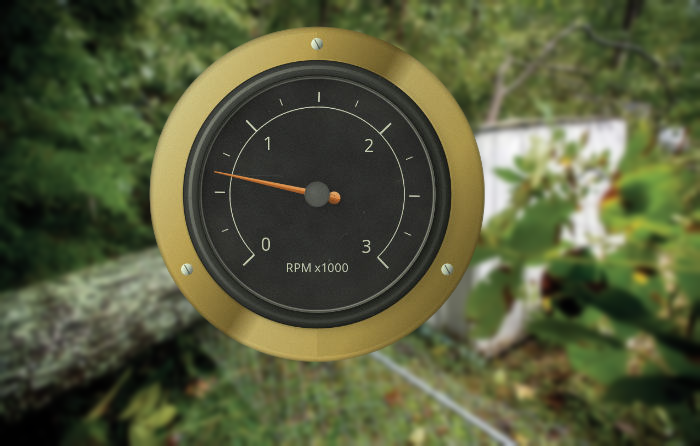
value=625 unit=rpm
